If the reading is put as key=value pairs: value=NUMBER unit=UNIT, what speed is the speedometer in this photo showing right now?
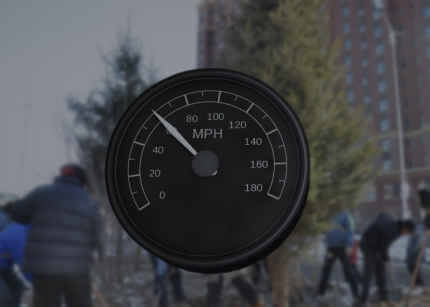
value=60 unit=mph
